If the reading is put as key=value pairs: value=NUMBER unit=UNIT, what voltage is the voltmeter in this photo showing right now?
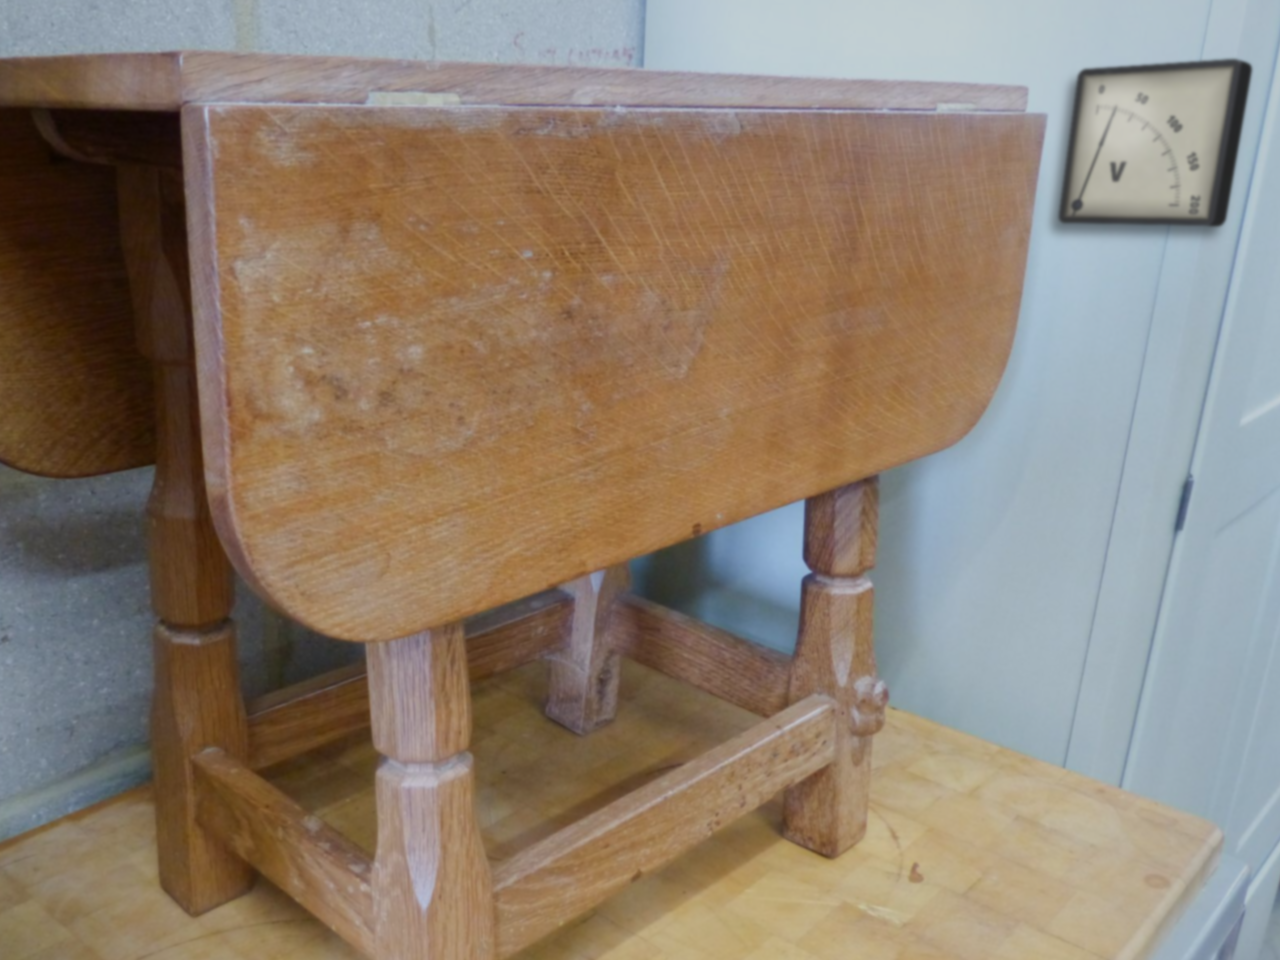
value=25 unit=V
